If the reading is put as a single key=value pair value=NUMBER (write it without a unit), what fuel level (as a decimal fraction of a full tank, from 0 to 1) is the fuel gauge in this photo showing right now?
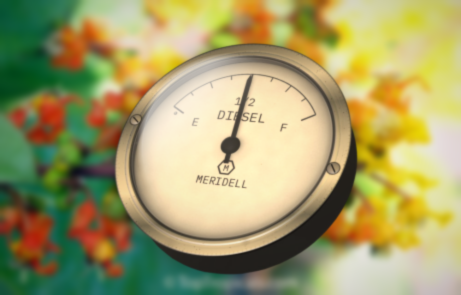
value=0.5
